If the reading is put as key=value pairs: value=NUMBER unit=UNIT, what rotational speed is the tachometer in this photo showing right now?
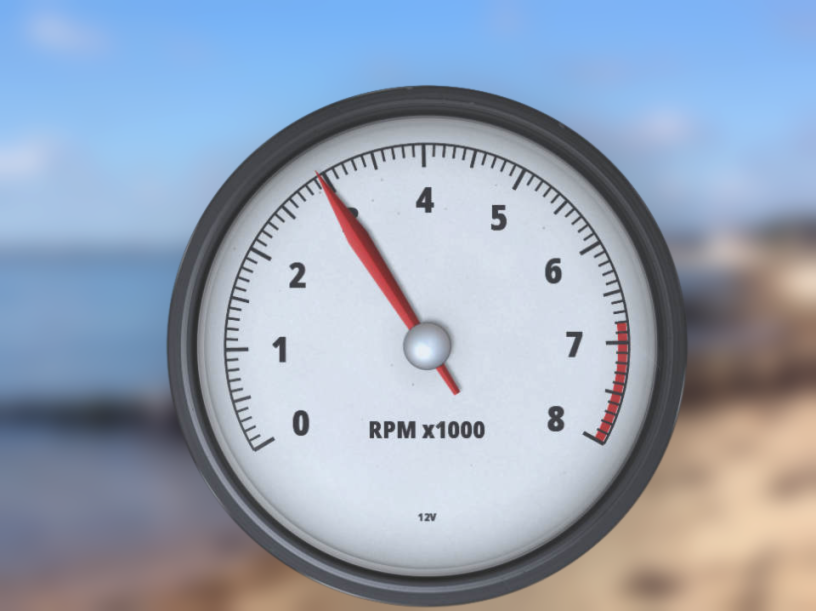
value=2950 unit=rpm
